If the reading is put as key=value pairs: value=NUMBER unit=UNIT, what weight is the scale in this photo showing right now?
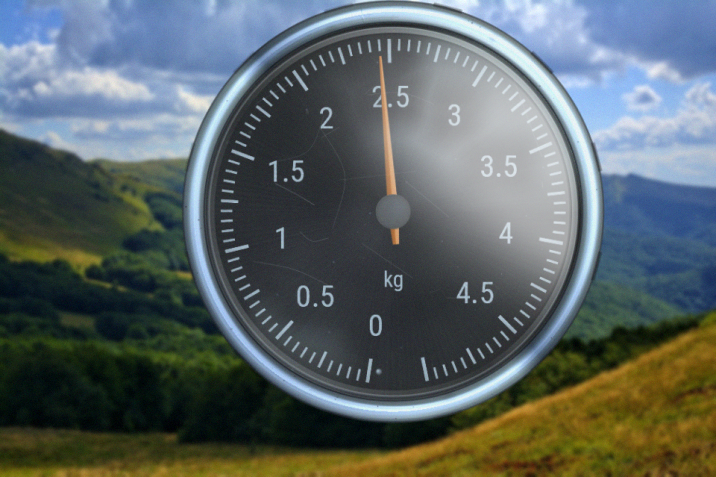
value=2.45 unit=kg
